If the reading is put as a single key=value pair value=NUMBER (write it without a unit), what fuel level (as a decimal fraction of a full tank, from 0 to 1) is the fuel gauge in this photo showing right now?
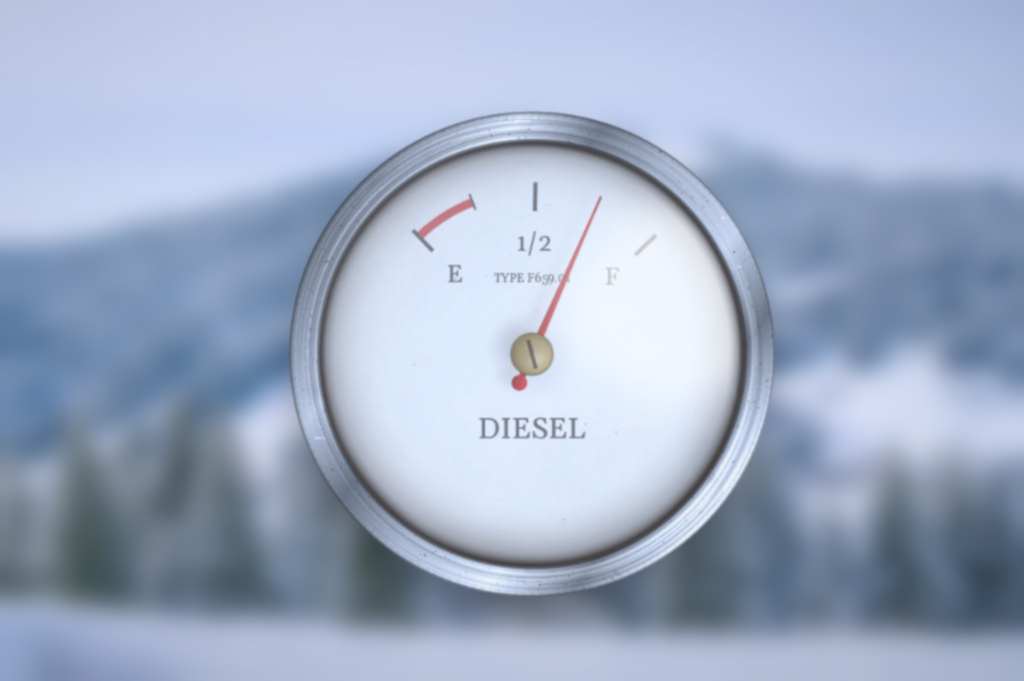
value=0.75
